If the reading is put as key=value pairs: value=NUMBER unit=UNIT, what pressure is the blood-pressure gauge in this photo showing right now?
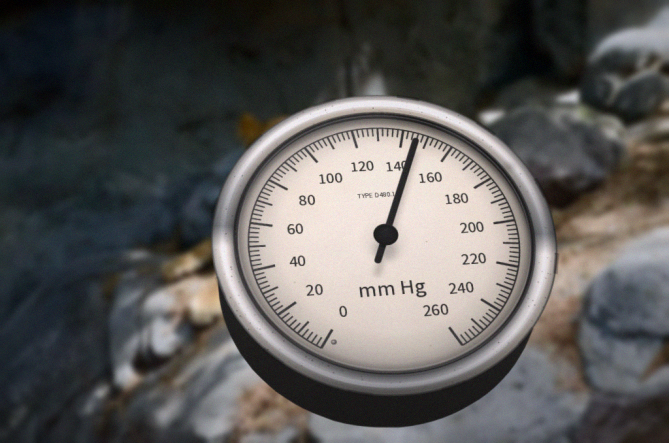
value=146 unit=mmHg
